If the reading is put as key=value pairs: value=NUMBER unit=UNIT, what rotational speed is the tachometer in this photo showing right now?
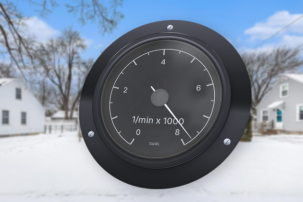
value=7750 unit=rpm
